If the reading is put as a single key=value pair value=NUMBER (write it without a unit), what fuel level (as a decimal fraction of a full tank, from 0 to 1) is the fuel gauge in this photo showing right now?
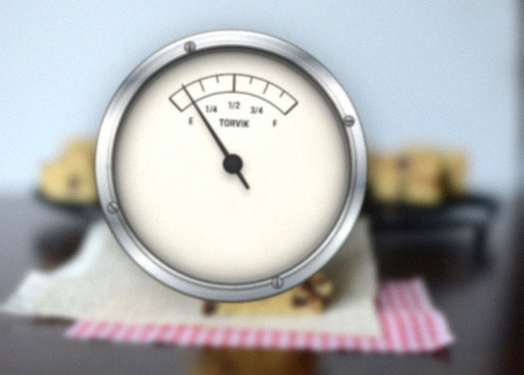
value=0.125
